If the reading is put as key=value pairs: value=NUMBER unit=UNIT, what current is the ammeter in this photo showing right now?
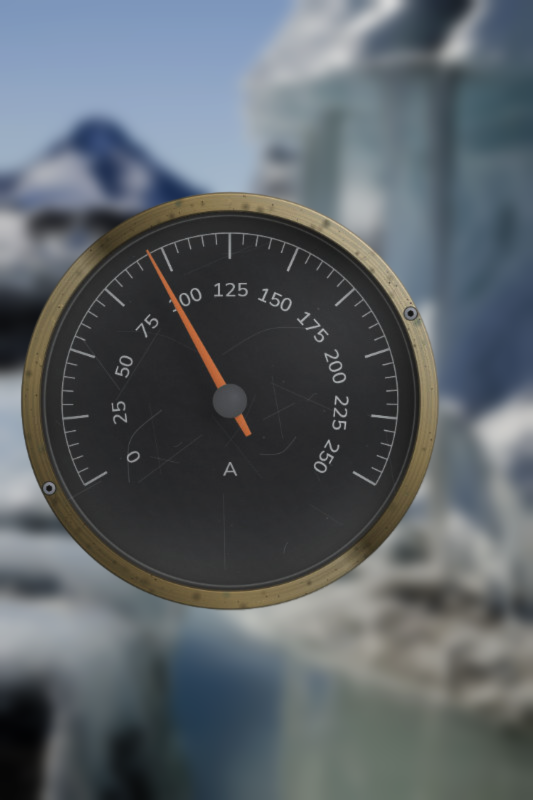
value=95 unit=A
